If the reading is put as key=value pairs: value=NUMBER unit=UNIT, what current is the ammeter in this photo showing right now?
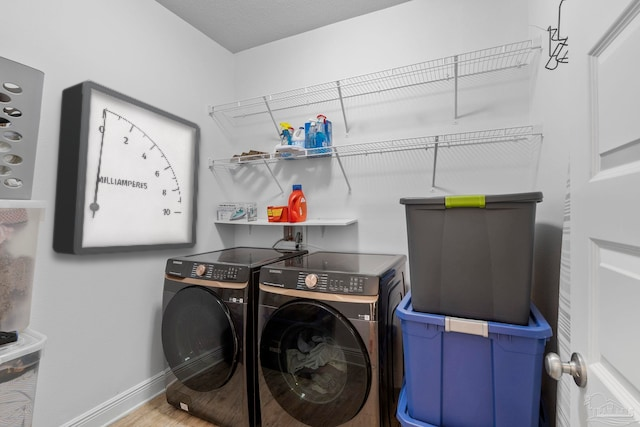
value=0 unit=mA
